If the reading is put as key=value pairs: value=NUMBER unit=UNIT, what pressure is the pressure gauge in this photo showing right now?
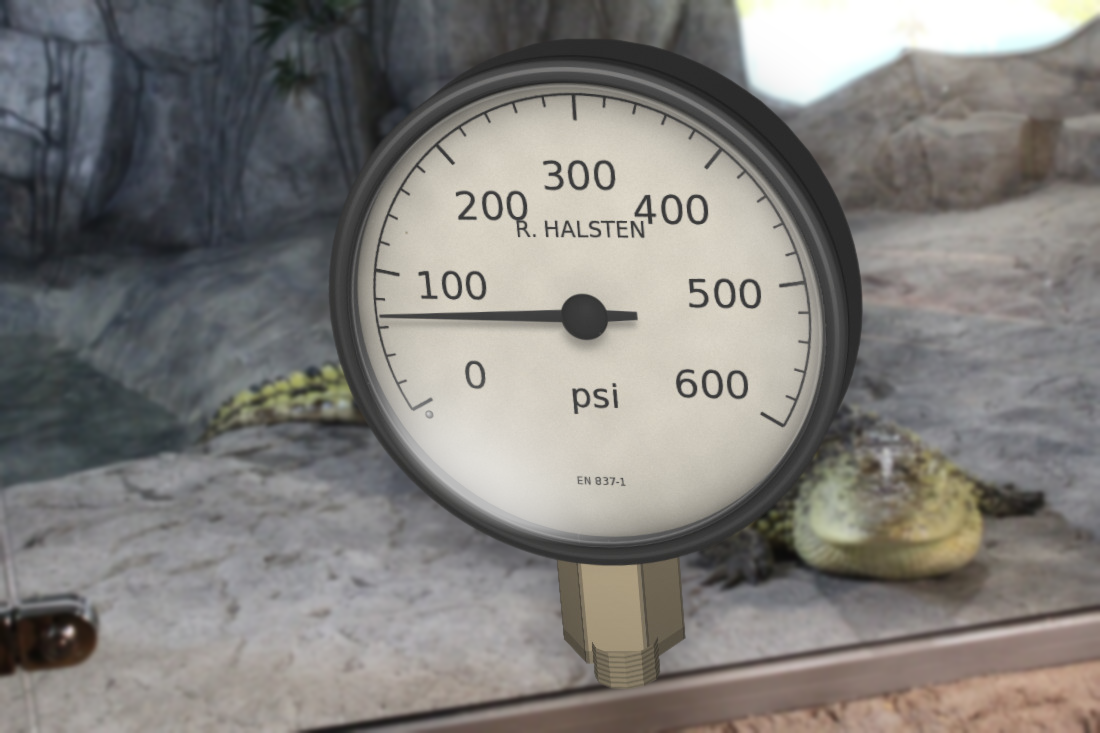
value=70 unit=psi
